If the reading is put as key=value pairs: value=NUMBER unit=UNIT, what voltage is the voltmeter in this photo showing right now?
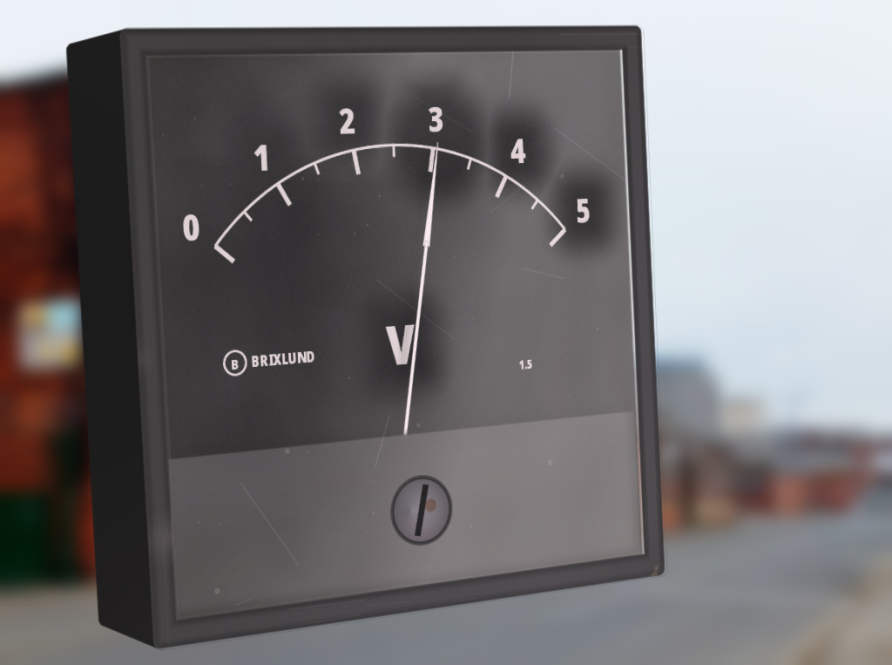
value=3 unit=V
